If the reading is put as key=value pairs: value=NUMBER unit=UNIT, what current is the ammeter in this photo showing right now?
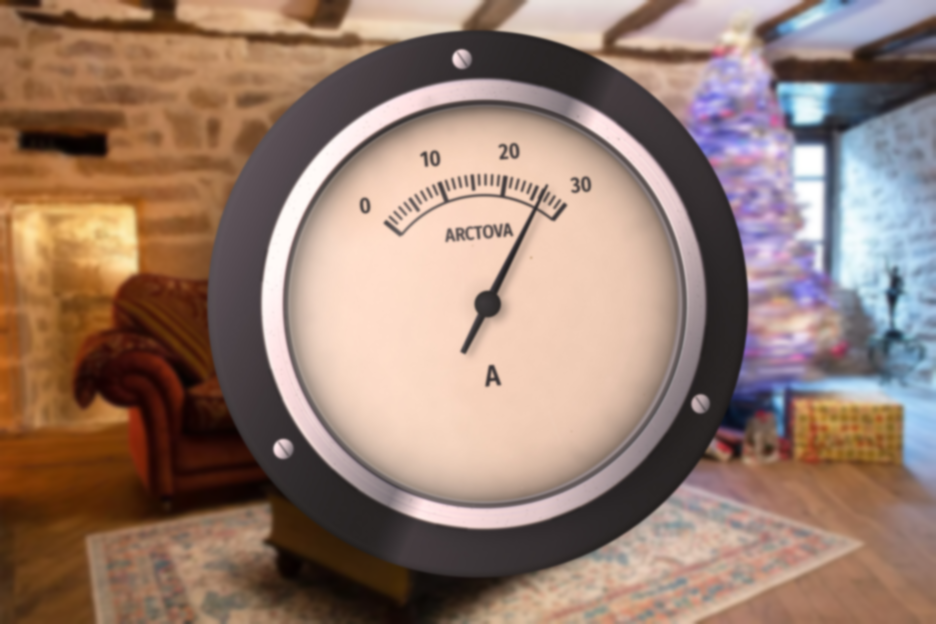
value=26 unit=A
